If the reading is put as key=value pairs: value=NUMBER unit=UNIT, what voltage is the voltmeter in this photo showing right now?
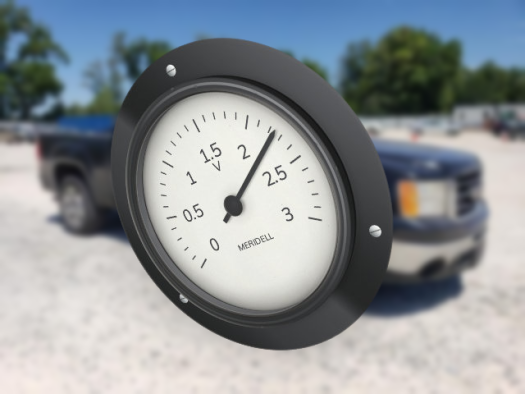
value=2.25 unit=V
